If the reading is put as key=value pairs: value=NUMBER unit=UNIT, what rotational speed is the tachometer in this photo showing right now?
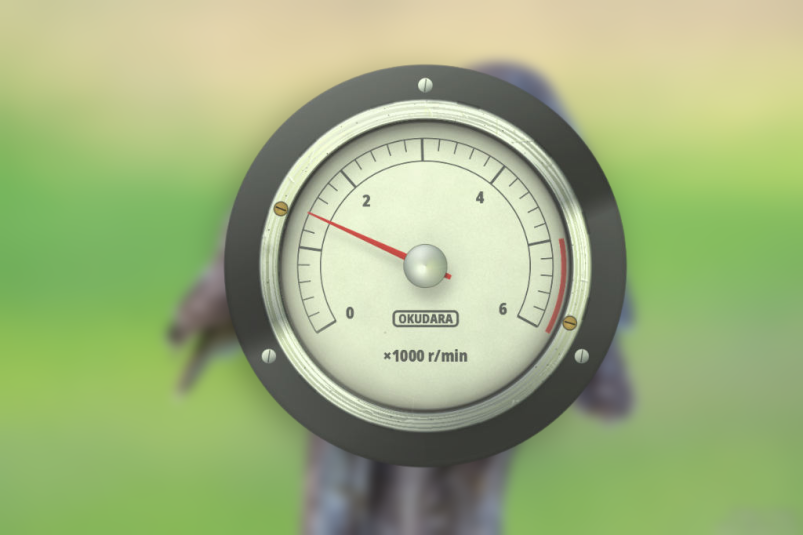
value=1400 unit=rpm
